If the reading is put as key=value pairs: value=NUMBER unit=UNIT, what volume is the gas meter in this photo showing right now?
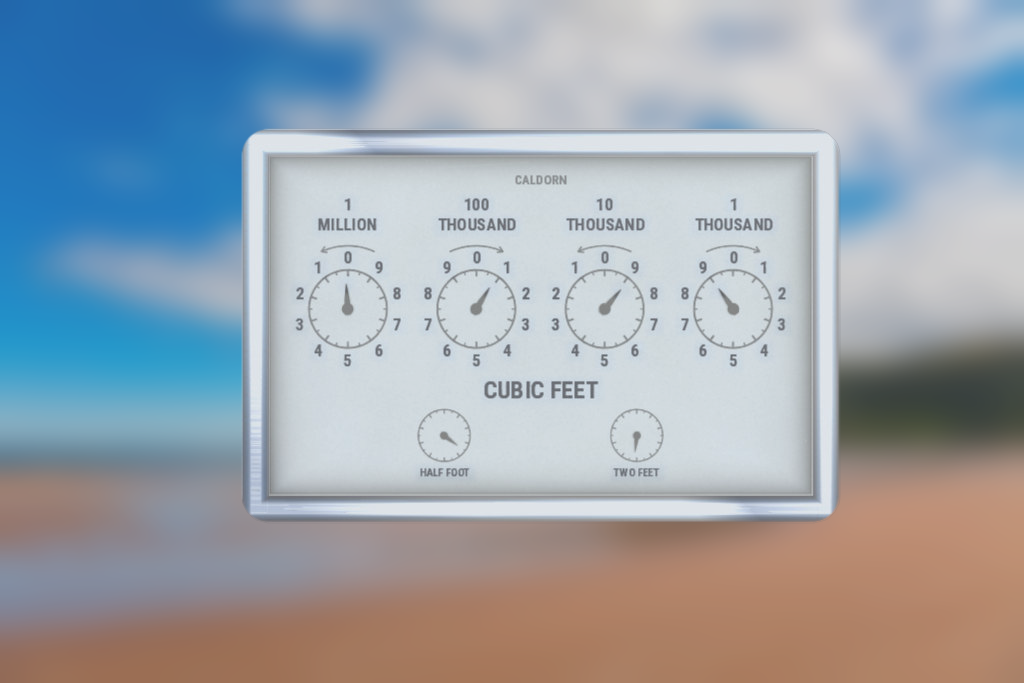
value=8900 unit=ft³
